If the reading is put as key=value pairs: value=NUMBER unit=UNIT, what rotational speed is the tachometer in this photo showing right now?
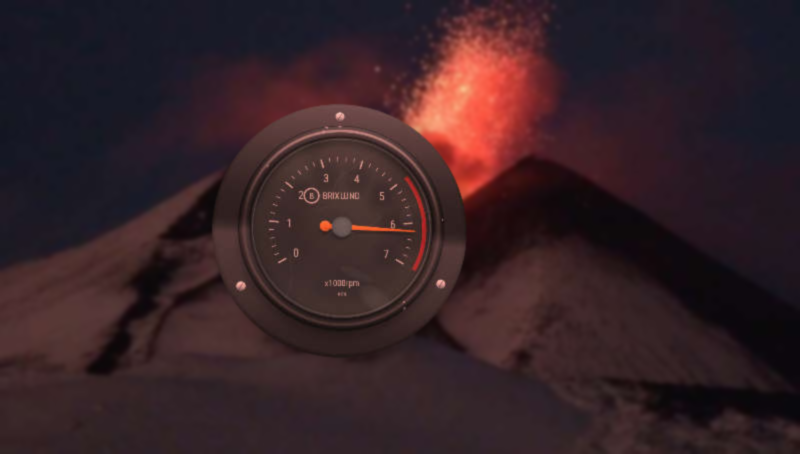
value=6200 unit=rpm
